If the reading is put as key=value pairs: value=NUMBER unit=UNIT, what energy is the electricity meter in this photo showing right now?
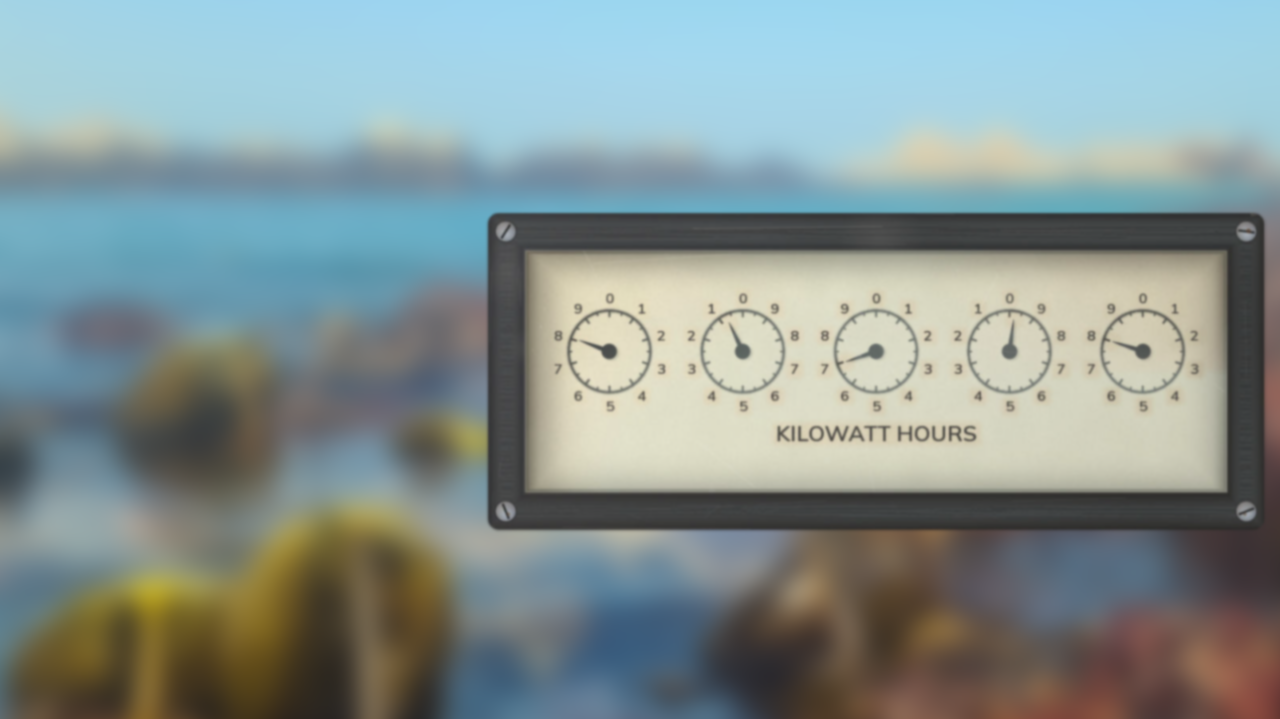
value=80698 unit=kWh
